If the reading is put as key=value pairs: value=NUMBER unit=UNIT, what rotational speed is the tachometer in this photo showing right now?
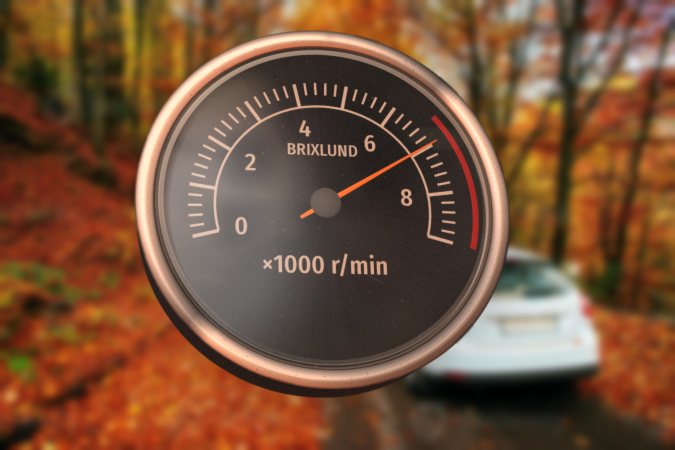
value=7000 unit=rpm
